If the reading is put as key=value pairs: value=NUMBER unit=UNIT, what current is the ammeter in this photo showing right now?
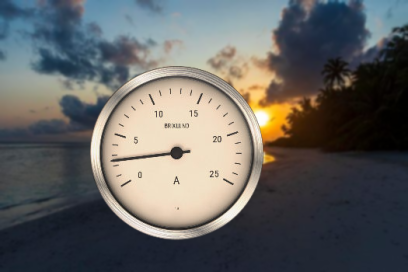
value=2.5 unit=A
